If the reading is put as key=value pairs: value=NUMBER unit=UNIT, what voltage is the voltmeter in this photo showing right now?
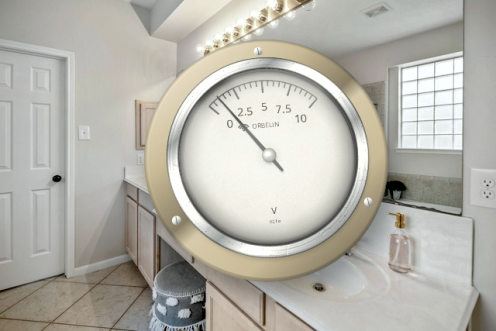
value=1 unit=V
